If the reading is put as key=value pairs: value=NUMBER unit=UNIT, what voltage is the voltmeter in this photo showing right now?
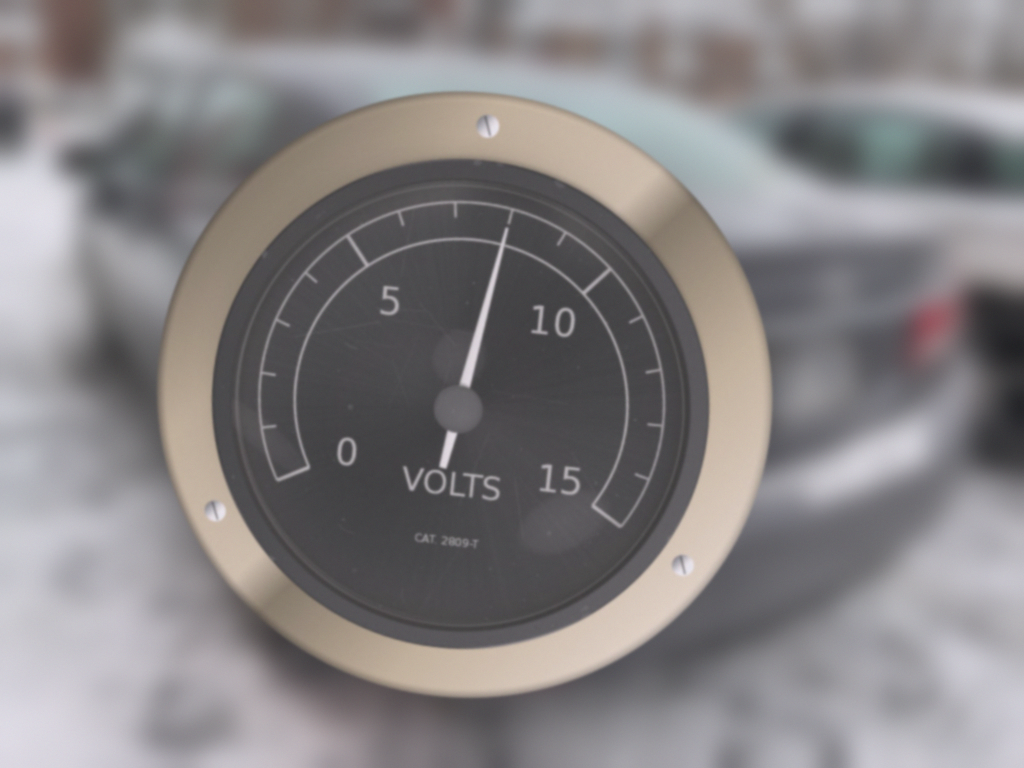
value=8 unit=V
